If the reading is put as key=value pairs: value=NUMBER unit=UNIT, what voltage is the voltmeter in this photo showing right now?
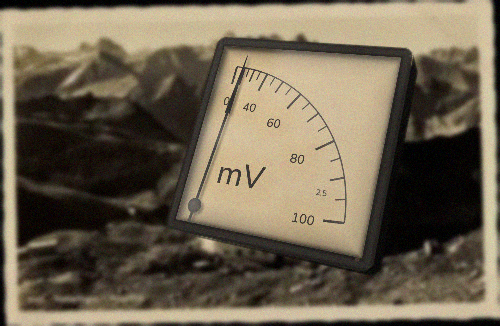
value=20 unit=mV
